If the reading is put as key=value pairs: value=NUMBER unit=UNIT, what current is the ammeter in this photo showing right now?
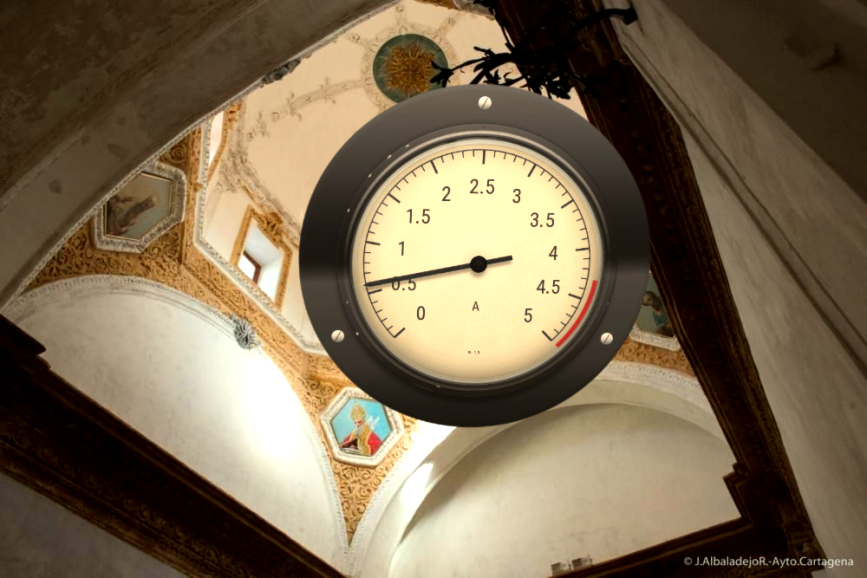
value=0.6 unit=A
